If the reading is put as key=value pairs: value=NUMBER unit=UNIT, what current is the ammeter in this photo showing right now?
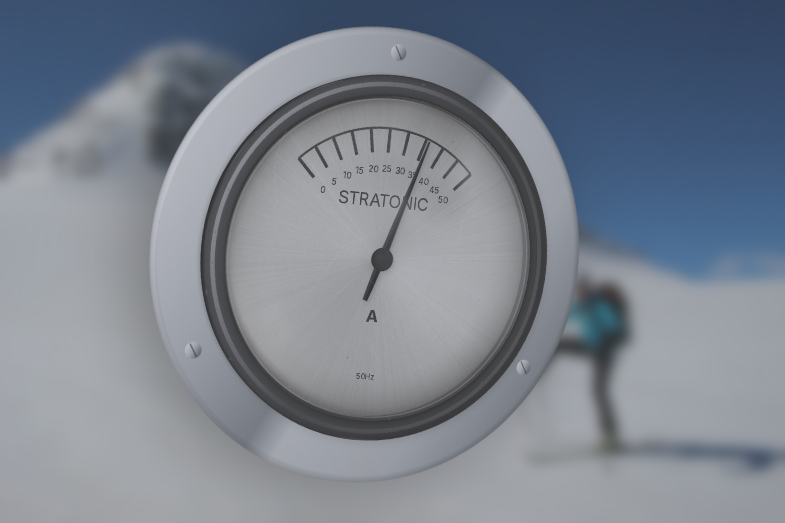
value=35 unit=A
